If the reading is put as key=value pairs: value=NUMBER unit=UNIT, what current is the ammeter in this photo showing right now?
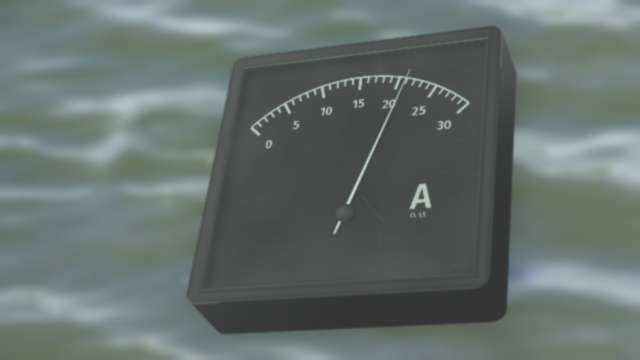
value=21 unit=A
